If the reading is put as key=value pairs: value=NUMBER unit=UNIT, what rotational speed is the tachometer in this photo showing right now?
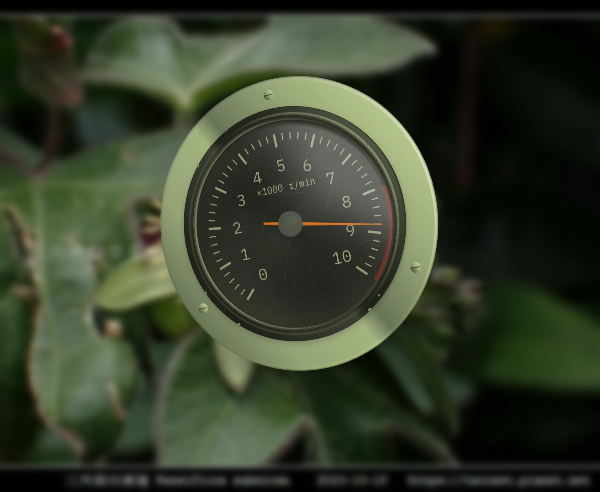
value=8800 unit=rpm
